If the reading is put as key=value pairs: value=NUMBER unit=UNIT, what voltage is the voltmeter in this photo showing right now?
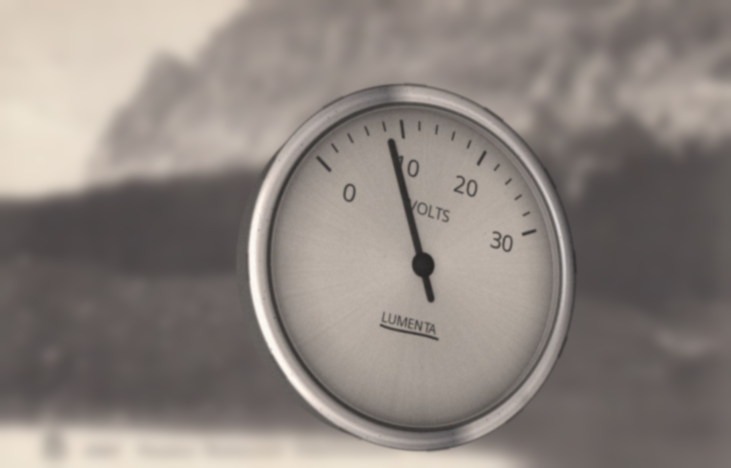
value=8 unit=V
